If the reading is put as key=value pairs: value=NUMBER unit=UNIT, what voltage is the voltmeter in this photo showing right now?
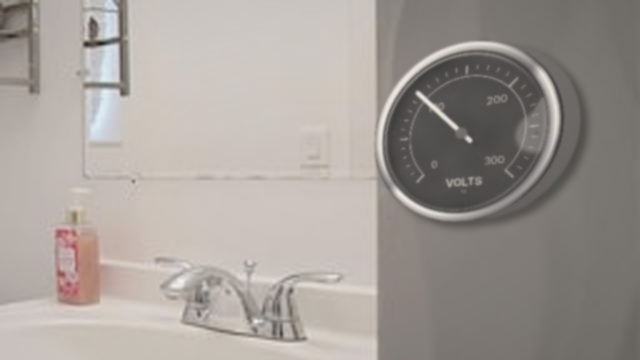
value=100 unit=V
